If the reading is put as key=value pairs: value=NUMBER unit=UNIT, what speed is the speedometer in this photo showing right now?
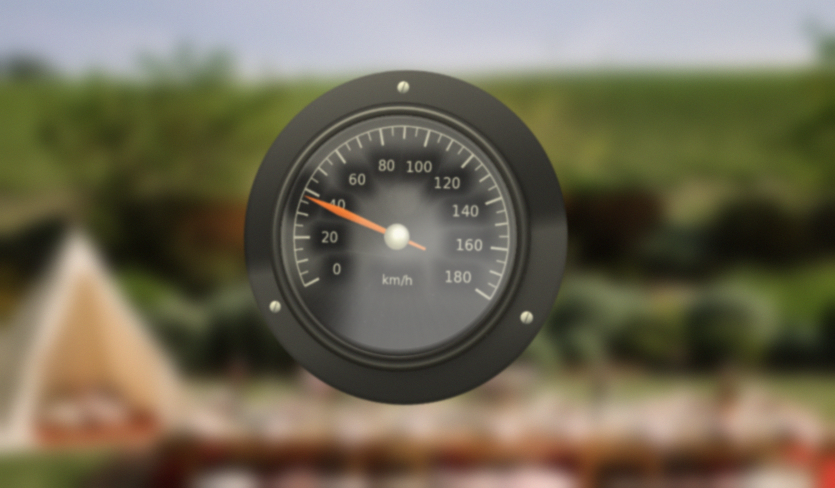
value=37.5 unit=km/h
